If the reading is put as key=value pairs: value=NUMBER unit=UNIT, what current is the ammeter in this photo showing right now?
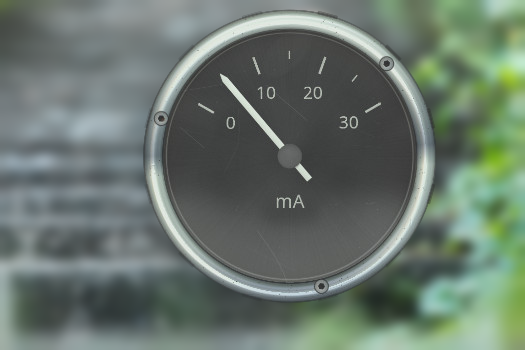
value=5 unit=mA
